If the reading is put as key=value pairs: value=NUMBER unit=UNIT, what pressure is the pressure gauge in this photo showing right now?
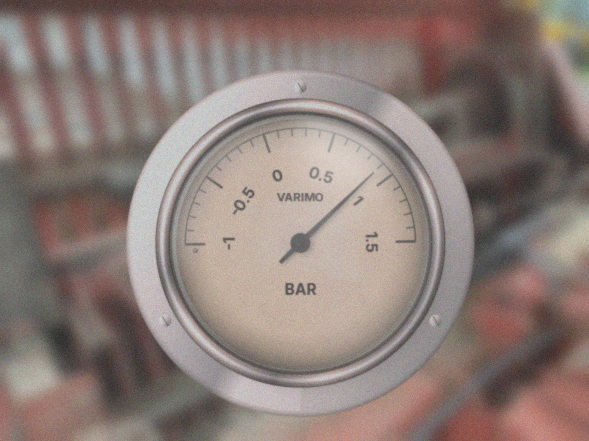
value=0.9 unit=bar
